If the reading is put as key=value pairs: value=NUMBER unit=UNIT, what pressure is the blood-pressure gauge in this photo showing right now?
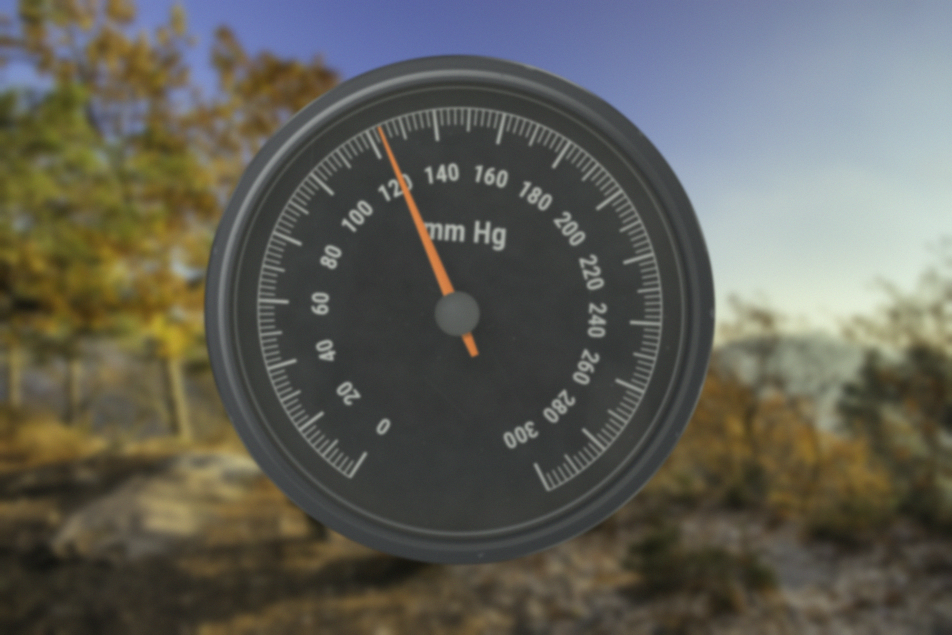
value=124 unit=mmHg
